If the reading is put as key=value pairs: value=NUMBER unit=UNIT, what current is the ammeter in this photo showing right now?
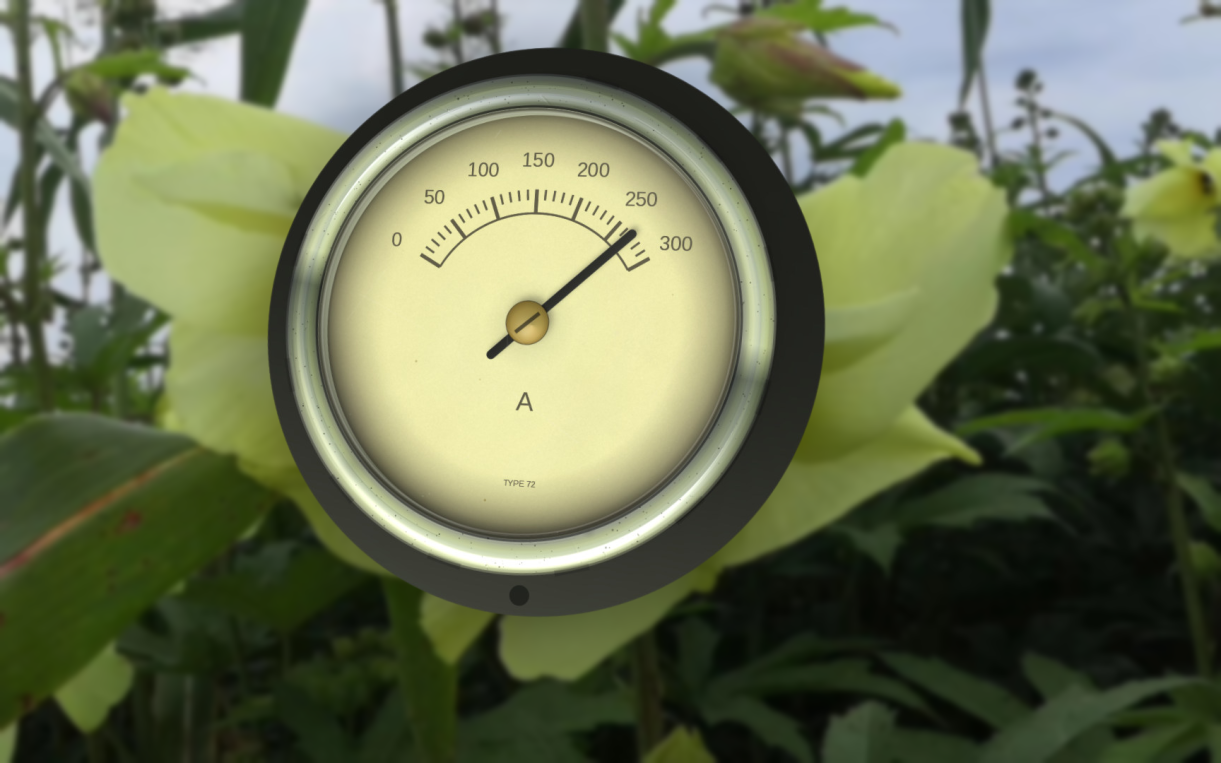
value=270 unit=A
